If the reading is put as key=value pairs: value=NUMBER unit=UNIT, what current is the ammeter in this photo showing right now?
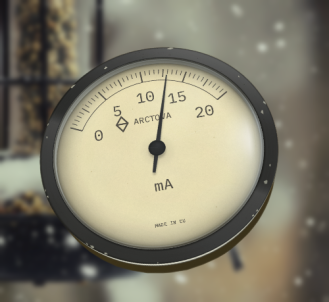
value=13 unit=mA
